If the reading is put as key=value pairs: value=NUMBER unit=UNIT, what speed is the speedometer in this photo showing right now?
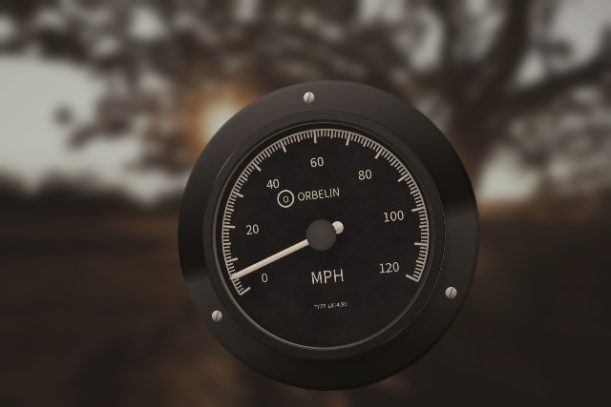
value=5 unit=mph
